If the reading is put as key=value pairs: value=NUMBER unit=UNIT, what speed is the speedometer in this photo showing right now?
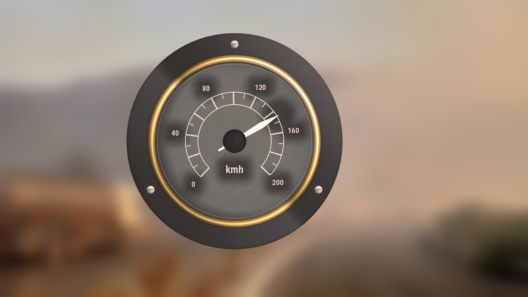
value=145 unit=km/h
